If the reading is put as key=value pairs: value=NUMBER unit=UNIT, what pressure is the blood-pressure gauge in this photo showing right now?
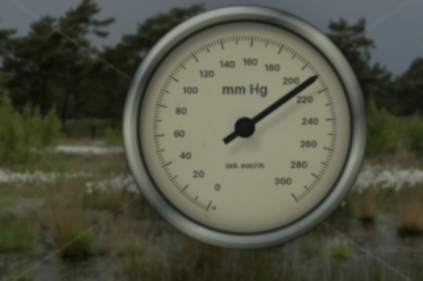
value=210 unit=mmHg
